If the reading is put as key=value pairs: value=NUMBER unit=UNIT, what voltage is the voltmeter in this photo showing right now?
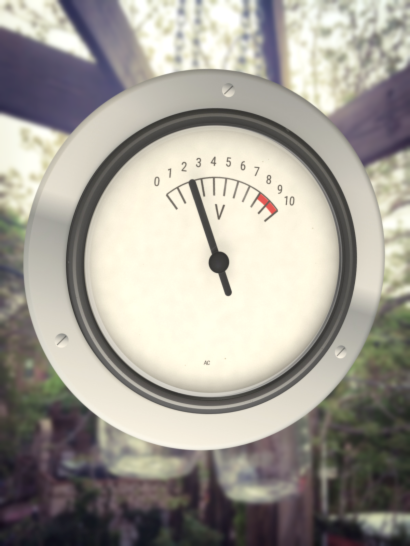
value=2 unit=V
